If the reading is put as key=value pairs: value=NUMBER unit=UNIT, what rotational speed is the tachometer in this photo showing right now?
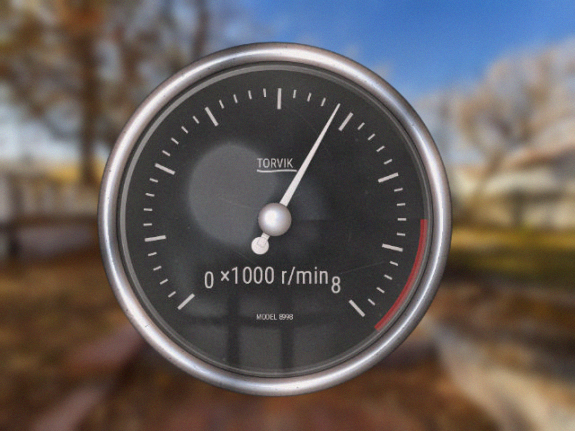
value=4800 unit=rpm
